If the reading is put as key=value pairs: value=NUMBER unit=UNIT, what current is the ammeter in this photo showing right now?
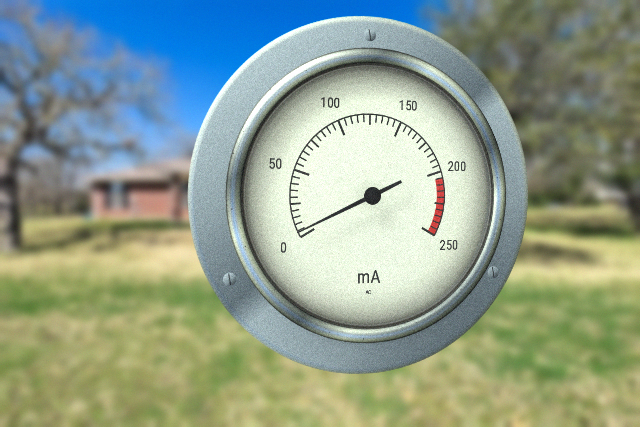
value=5 unit=mA
